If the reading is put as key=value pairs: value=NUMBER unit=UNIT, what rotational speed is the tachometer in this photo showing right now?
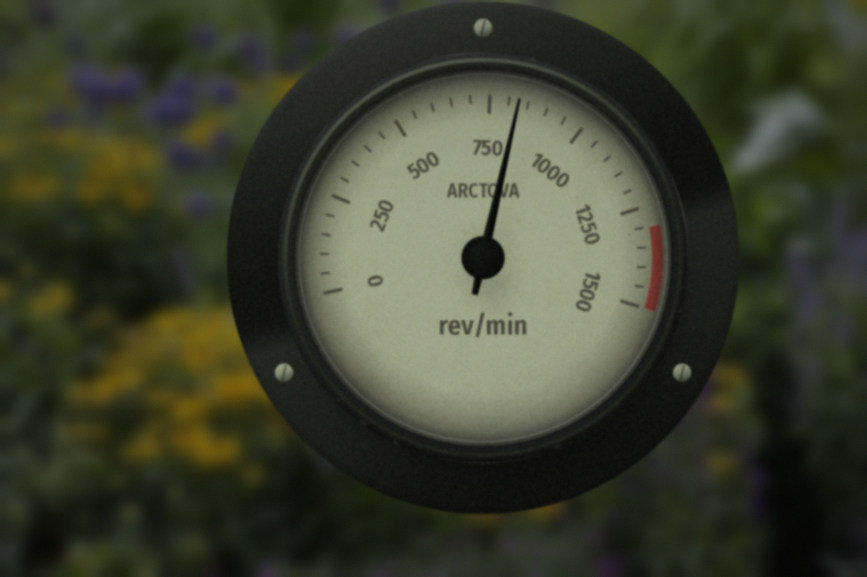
value=825 unit=rpm
